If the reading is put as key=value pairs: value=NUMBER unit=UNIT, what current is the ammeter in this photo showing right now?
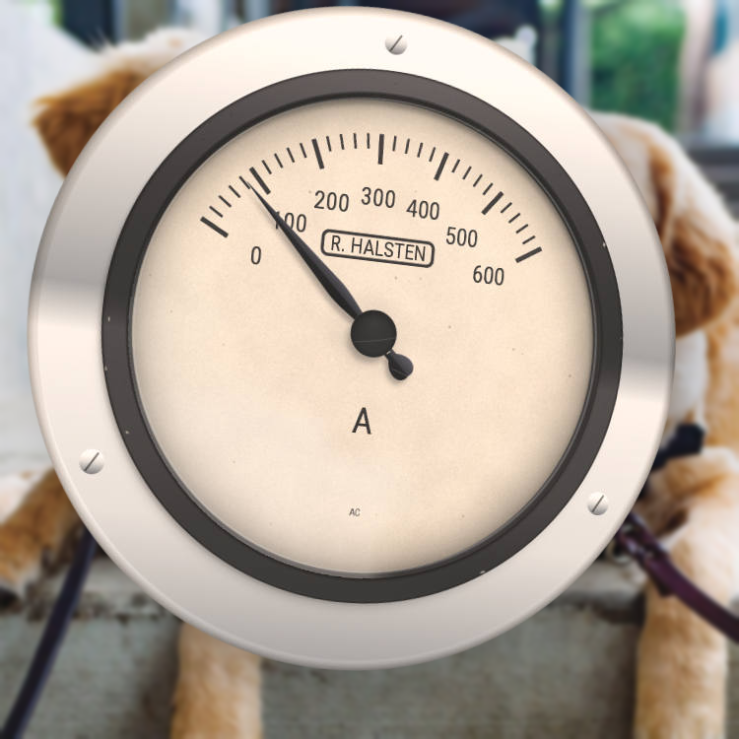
value=80 unit=A
